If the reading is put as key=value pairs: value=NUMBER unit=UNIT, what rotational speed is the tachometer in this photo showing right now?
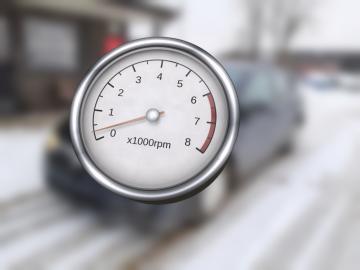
value=250 unit=rpm
